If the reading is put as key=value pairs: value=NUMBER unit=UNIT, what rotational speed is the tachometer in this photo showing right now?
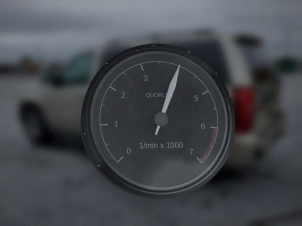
value=4000 unit=rpm
